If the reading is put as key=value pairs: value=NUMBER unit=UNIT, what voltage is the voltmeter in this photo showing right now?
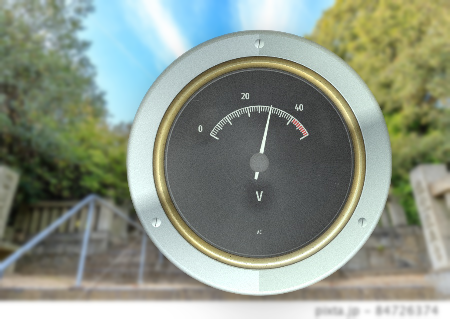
value=30 unit=V
